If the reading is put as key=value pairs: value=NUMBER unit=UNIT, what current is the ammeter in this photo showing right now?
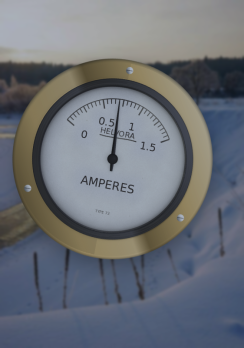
value=0.7 unit=A
